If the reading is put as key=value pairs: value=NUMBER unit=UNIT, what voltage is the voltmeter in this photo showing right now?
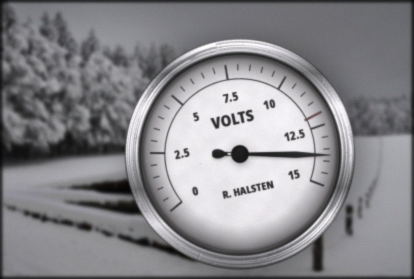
value=13.75 unit=V
